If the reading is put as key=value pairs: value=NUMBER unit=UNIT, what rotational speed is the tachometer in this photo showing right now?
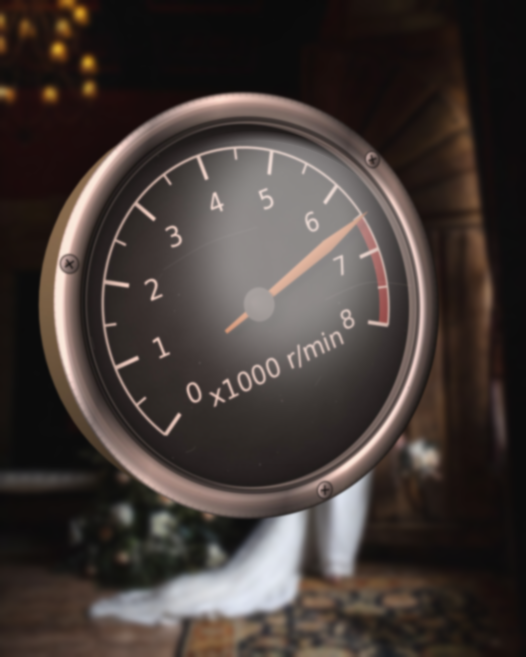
value=6500 unit=rpm
